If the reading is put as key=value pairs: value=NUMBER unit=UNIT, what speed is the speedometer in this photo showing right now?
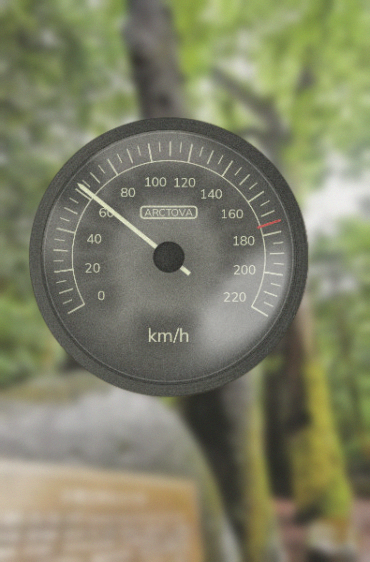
value=62.5 unit=km/h
